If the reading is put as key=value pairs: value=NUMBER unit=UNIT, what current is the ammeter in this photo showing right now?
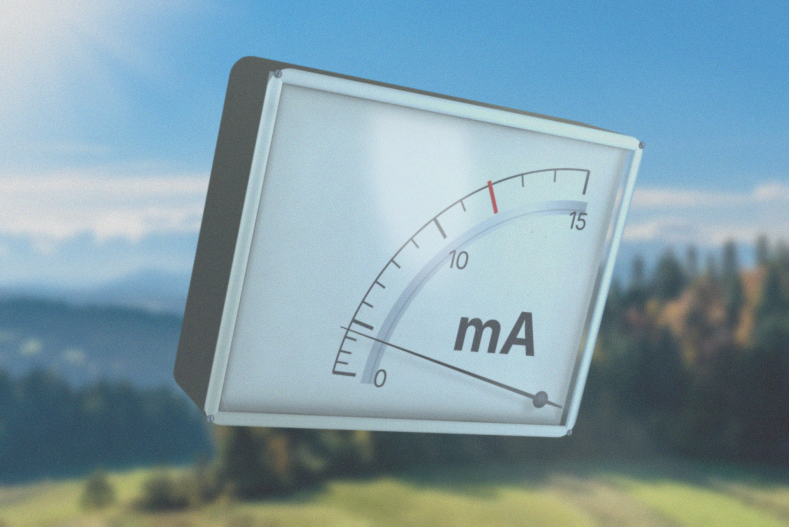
value=4.5 unit=mA
